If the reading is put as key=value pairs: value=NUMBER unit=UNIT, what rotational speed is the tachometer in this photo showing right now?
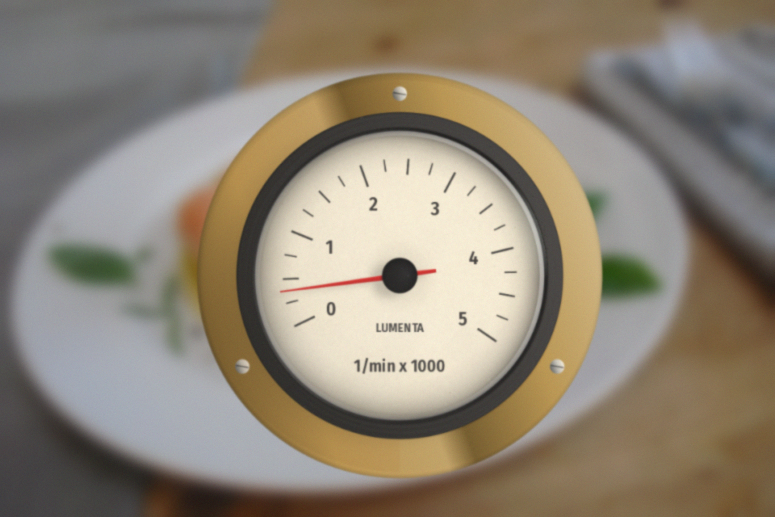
value=375 unit=rpm
